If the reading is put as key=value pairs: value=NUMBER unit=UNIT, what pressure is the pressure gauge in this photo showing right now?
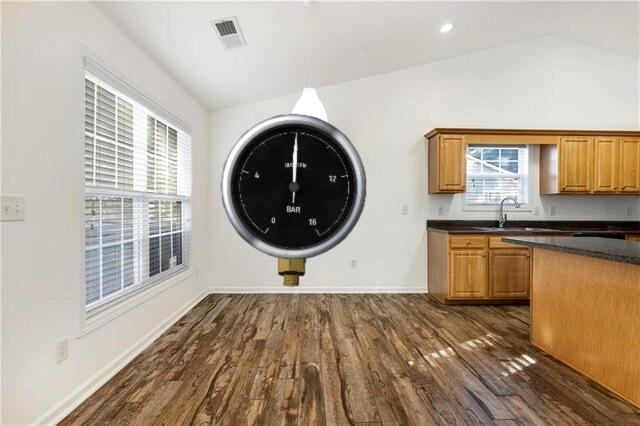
value=8 unit=bar
